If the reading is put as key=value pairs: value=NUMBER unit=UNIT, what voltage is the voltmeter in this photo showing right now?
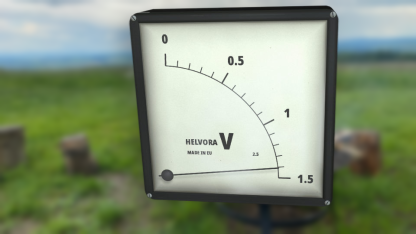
value=1.4 unit=V
